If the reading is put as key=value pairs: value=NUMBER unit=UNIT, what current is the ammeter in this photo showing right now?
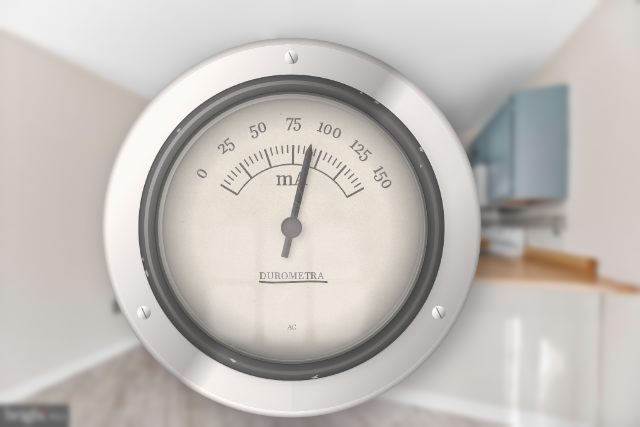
value=90 unit=mA
